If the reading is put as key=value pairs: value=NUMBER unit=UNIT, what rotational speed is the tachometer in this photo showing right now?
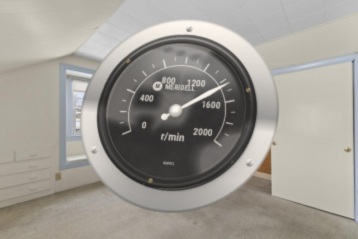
value=1450 unit=rpm
